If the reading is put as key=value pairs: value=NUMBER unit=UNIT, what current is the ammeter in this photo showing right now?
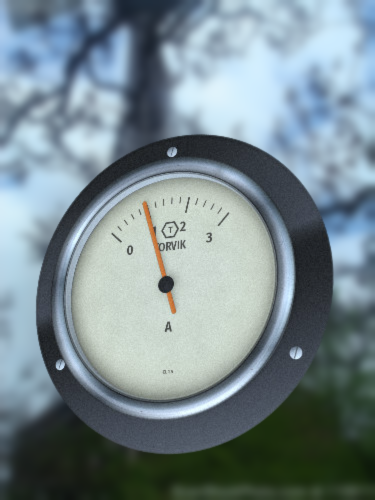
value=1 unit=A
